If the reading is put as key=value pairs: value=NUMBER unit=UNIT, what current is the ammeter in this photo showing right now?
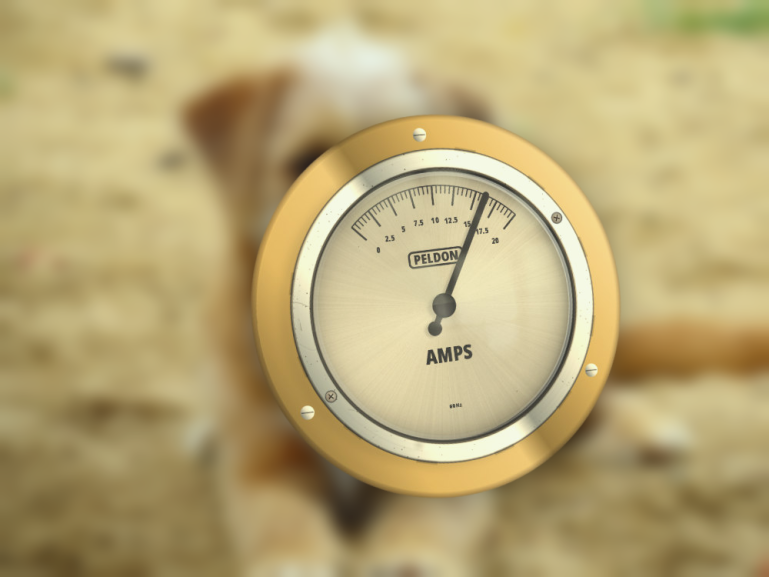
value=16 unit=A
